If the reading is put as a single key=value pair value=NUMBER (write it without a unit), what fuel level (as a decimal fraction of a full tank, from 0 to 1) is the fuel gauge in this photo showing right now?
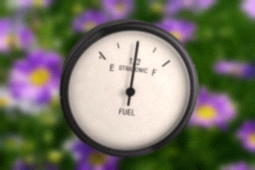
value=0.5
